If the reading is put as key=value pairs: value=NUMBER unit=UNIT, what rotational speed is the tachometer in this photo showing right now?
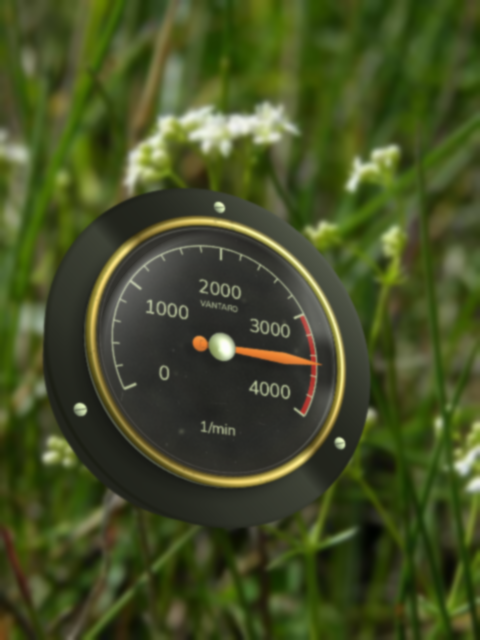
value=3500 unit=rpm
